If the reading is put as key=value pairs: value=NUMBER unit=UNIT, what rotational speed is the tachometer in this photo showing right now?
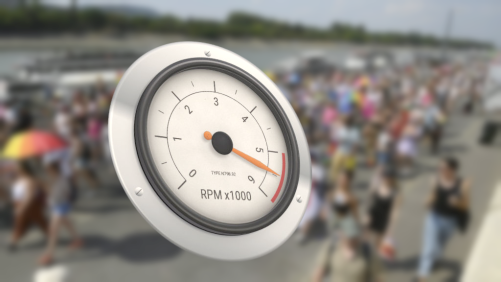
value=5500 unit=rpm
